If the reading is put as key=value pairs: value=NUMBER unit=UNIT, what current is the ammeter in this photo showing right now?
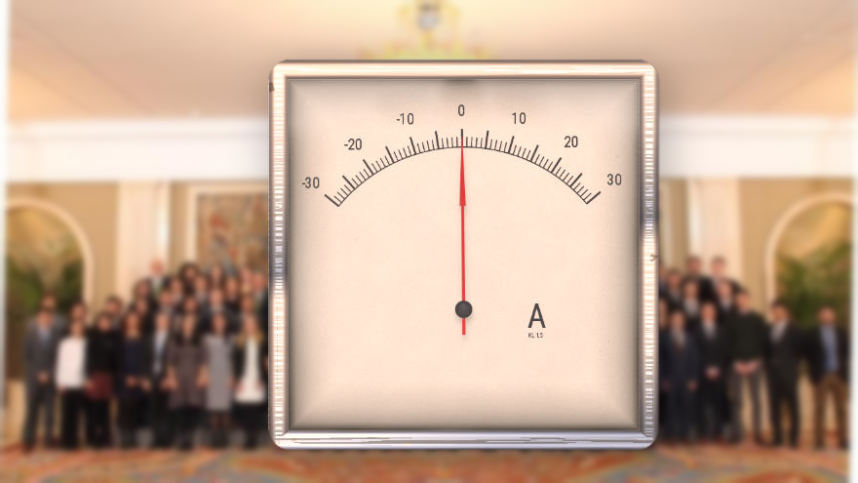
value=0 unit=A
